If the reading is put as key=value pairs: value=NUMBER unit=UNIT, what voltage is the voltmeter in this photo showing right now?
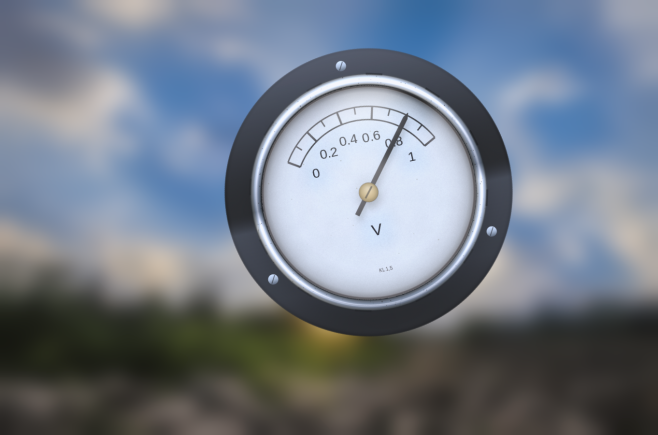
value=0.8 unit=V
